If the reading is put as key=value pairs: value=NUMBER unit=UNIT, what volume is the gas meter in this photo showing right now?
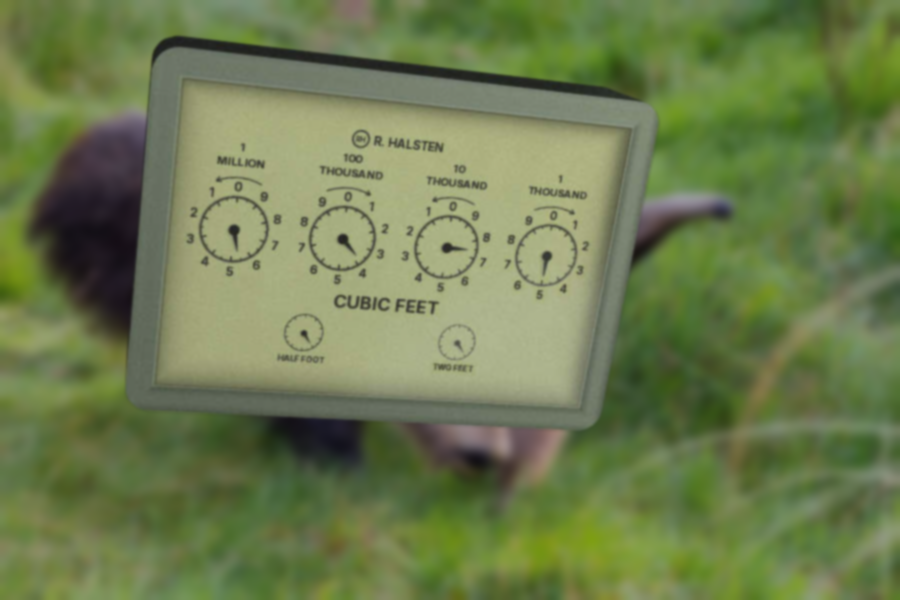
value=537500 unit=ft³
